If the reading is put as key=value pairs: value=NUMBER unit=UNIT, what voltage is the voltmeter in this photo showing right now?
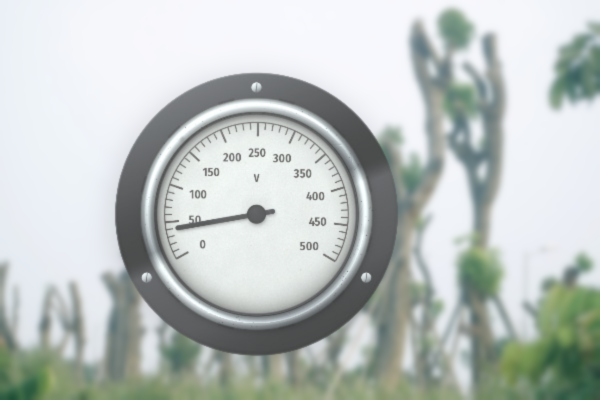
value=40 unit=V
